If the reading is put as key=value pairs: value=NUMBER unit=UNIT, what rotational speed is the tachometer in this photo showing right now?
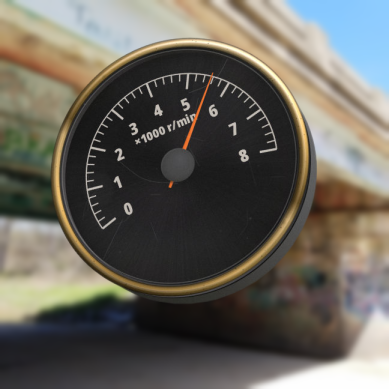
value=5600 unit=rpm
